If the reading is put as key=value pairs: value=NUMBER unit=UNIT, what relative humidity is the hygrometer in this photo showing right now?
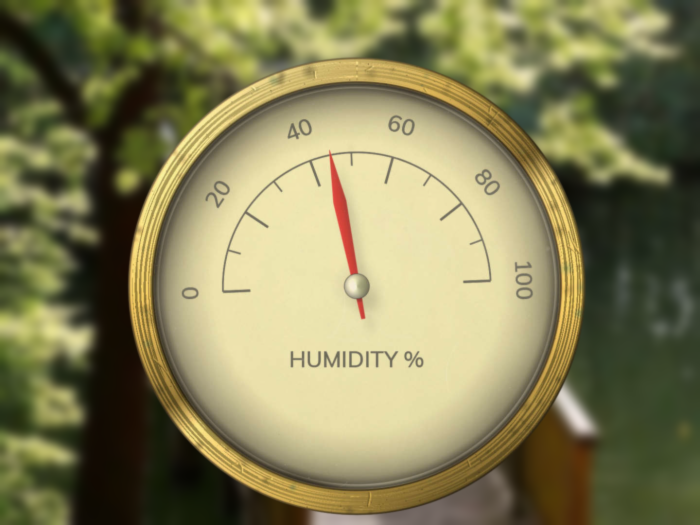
value=45 unit=%
